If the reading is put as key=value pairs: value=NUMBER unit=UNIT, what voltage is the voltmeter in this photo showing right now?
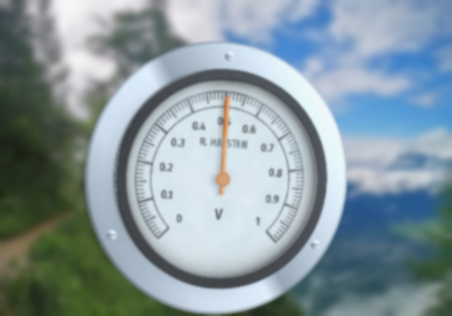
value=0.5 unit=V
